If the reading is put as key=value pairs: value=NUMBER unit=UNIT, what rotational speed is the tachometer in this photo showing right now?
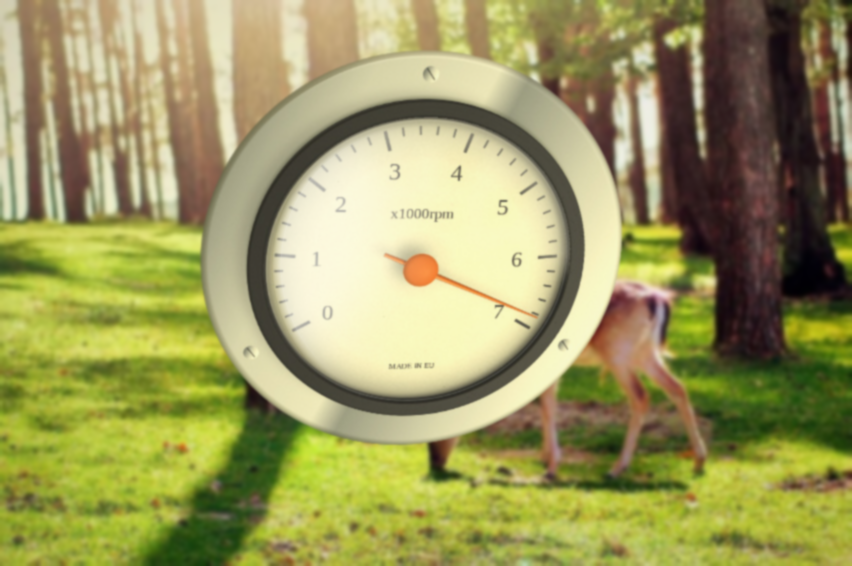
value=6800 unit=rpm
